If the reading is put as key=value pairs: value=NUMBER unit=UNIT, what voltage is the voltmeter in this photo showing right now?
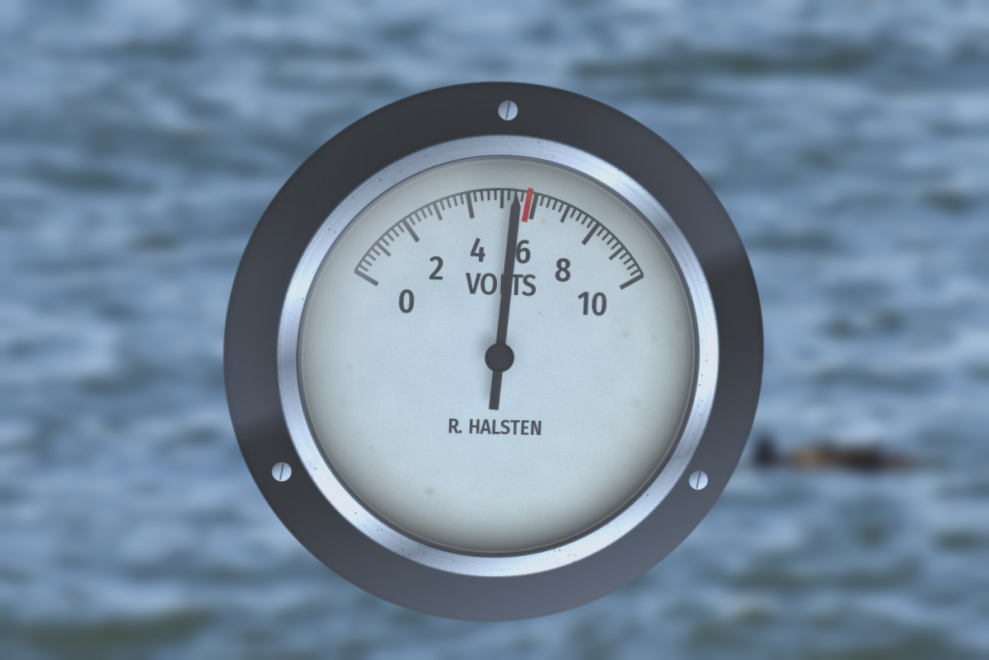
value=5.4 unit=V
